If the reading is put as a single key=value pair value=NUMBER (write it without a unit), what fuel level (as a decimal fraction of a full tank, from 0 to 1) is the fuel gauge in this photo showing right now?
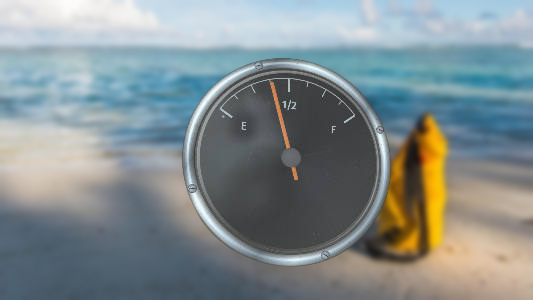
value=0.375
